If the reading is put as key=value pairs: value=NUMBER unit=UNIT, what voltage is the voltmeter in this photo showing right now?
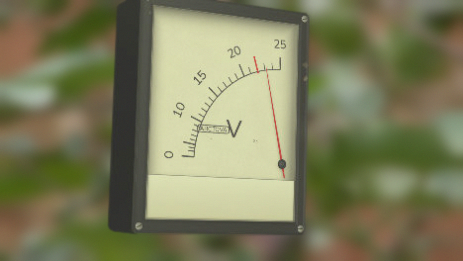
value=23 unit=V
